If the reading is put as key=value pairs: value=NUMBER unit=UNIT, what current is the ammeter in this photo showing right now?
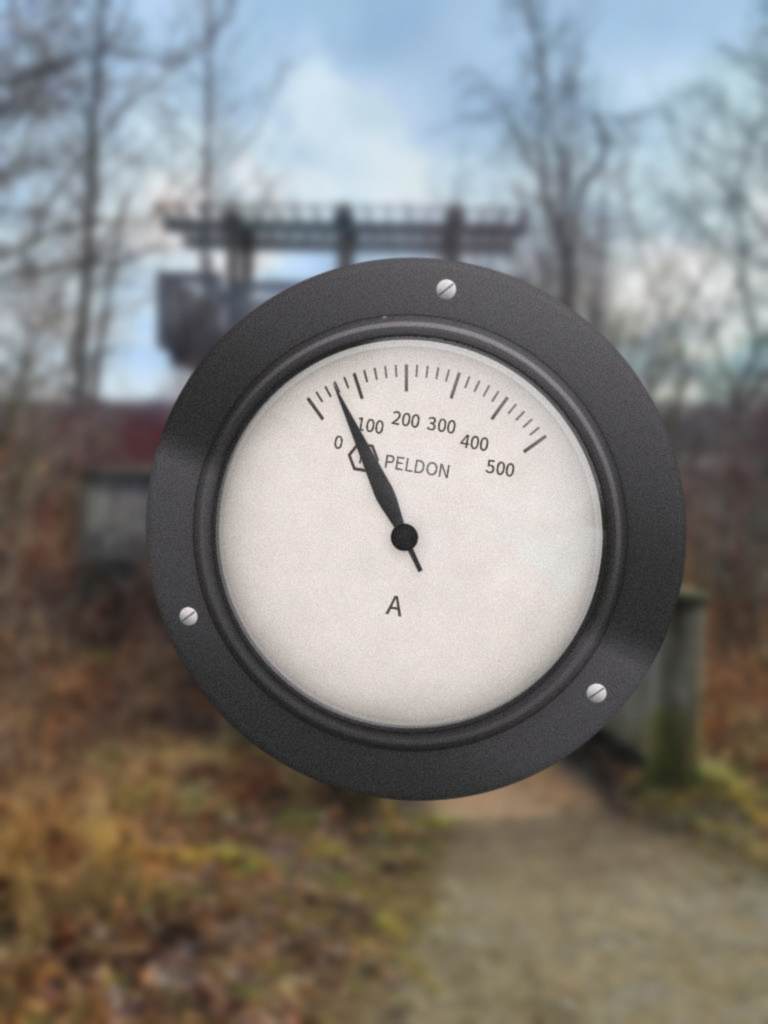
value=60 unit=A
